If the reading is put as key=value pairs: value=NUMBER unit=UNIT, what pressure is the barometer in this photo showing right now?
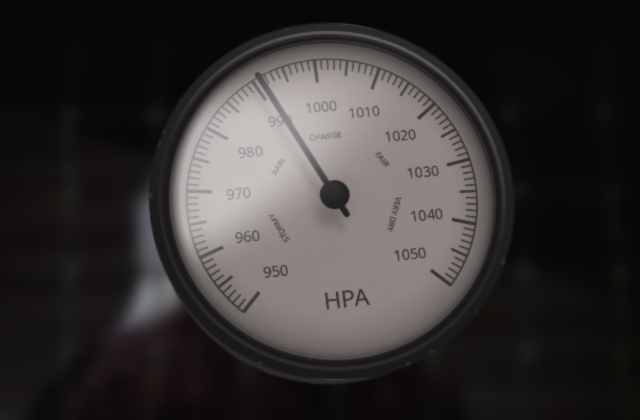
value=991 unit=hPa
